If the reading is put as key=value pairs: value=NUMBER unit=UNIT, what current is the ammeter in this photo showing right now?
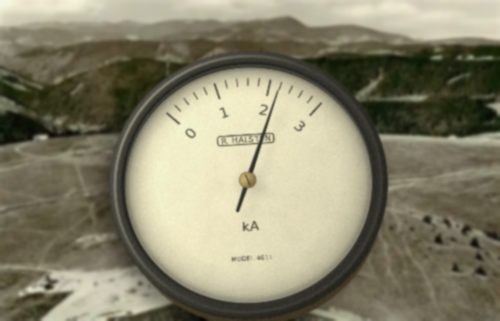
value=2.2 unit=kA
